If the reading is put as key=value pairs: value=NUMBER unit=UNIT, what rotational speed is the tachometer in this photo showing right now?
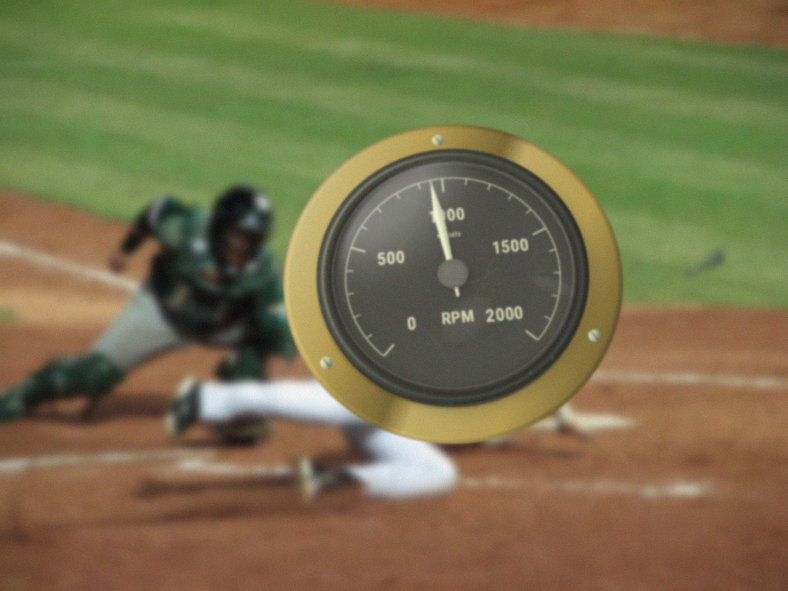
value=950 unit=rpm
